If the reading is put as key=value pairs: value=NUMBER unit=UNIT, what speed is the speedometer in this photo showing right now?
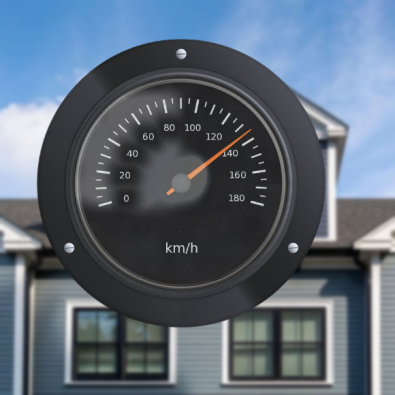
value=135 unit=km/h
